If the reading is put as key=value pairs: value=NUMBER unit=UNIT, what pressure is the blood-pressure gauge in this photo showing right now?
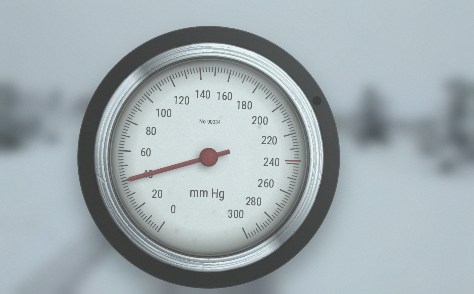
value=40 unit=mmHg
